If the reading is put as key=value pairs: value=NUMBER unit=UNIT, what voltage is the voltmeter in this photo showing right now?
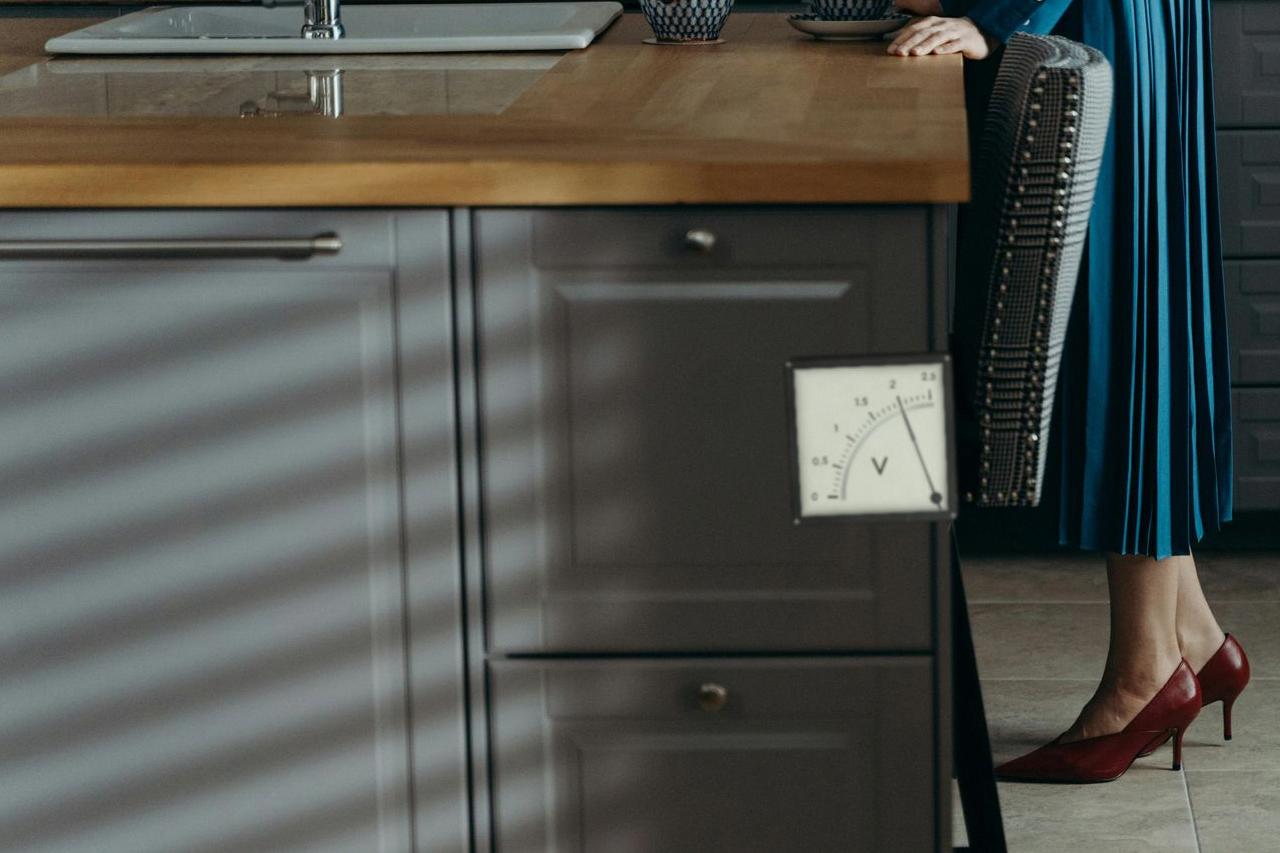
value=2 unit=V
